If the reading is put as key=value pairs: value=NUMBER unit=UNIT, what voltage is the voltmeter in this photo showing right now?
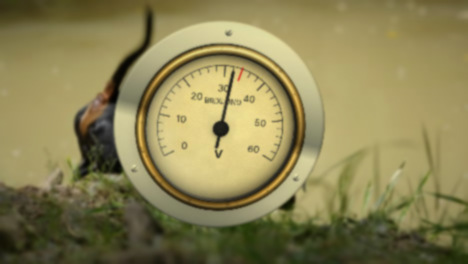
value=32 unit=V
